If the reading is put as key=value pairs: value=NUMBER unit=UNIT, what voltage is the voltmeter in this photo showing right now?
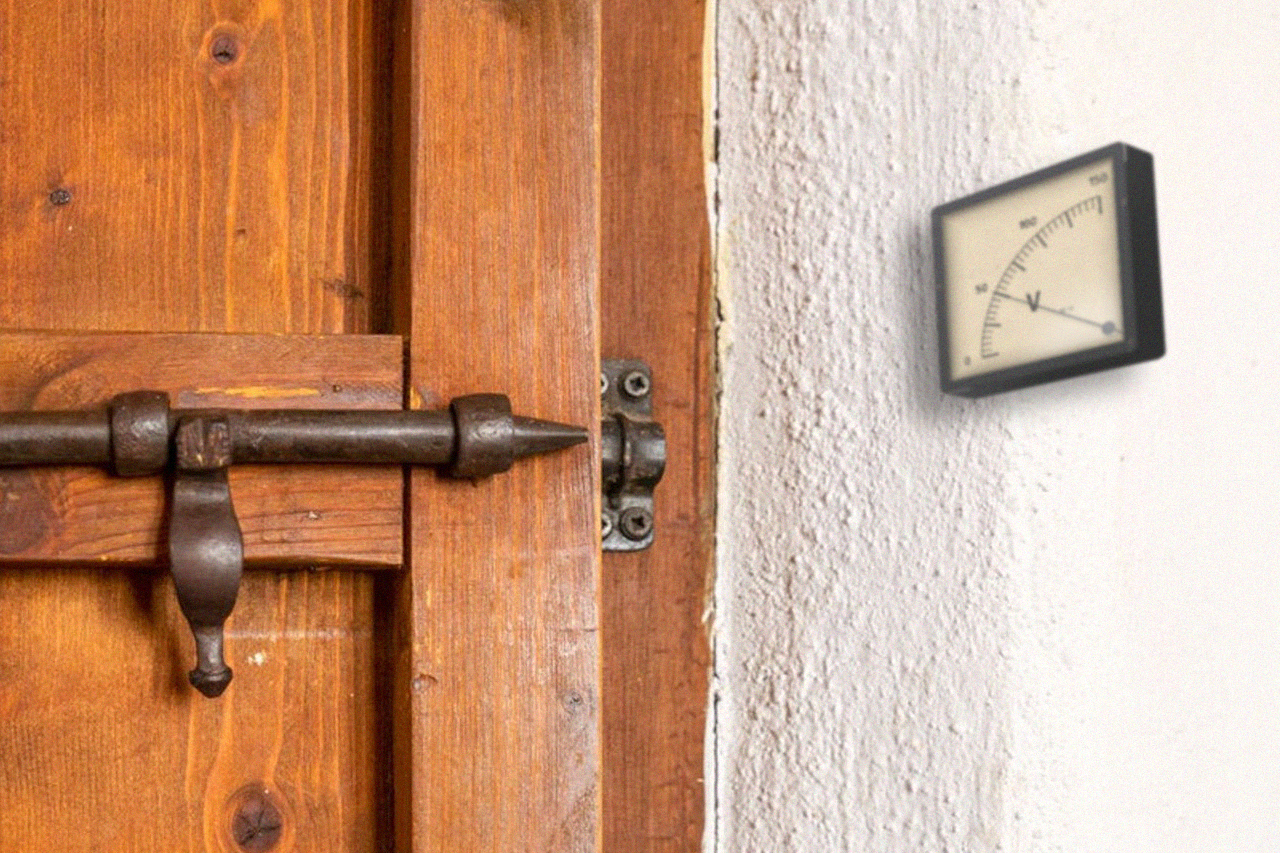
value=50 unit=V
